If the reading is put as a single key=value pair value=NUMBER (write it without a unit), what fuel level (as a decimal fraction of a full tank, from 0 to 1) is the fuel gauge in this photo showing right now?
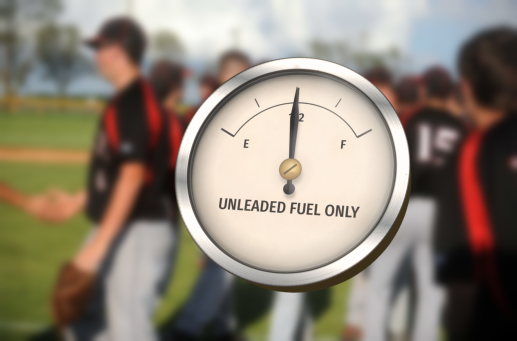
value=0.5
